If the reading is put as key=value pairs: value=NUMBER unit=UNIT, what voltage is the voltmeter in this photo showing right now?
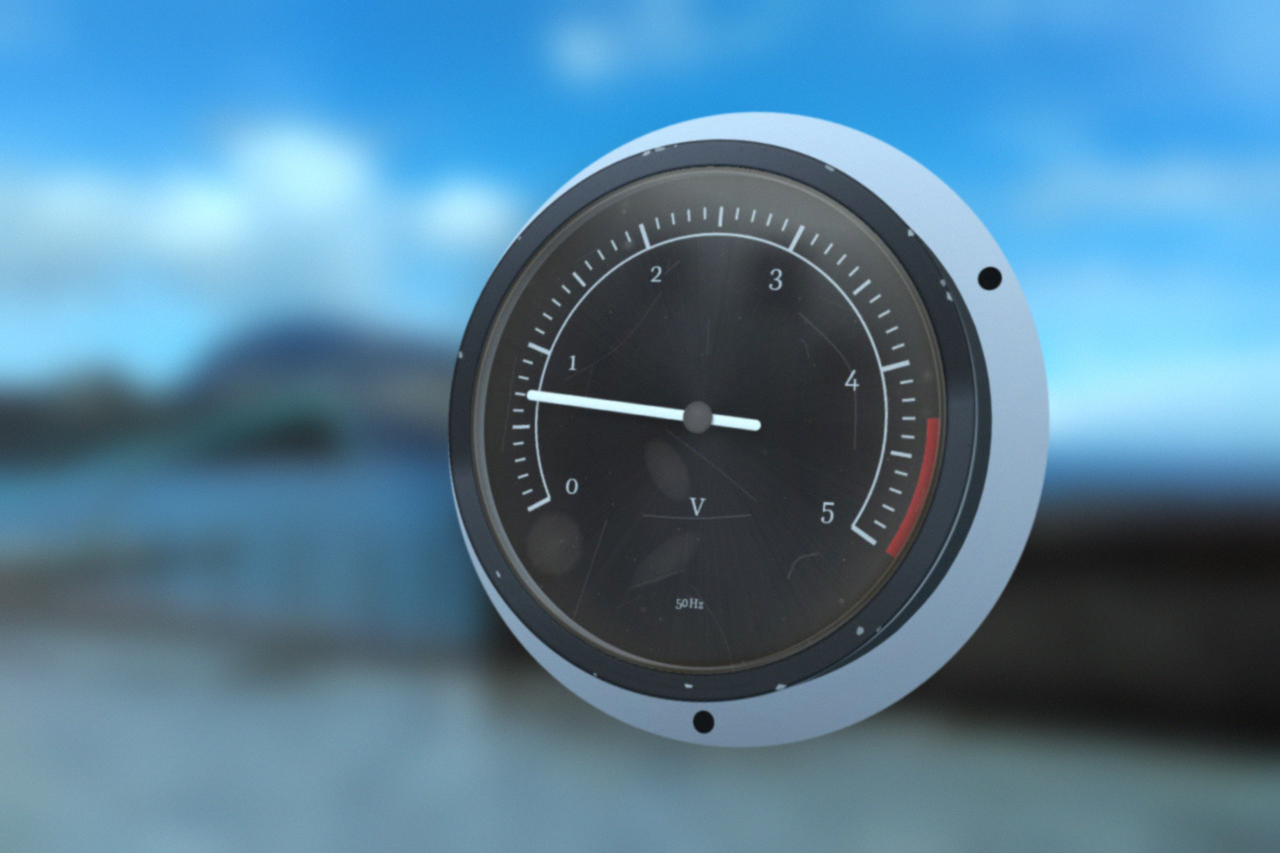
value=0.7 unit=V
